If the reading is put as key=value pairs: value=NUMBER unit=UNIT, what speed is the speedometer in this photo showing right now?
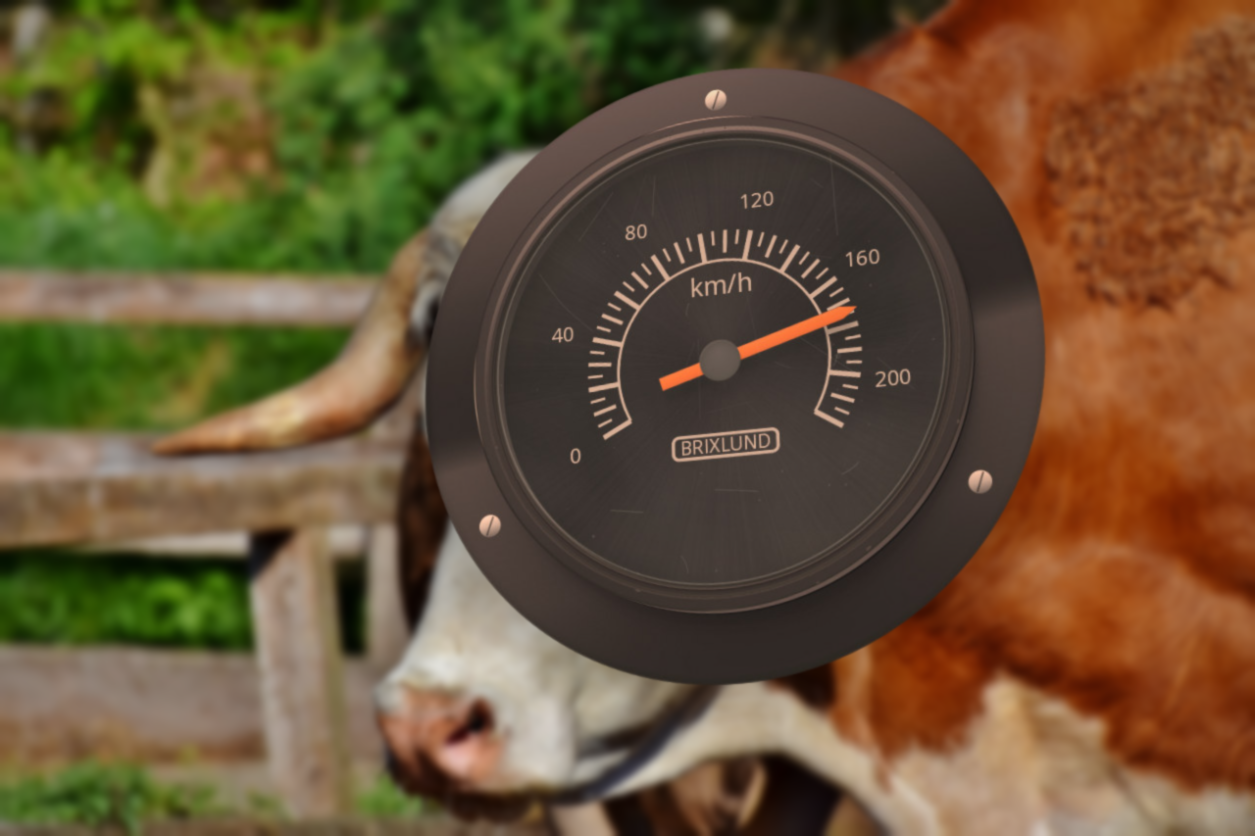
value=175 unit=km/h
